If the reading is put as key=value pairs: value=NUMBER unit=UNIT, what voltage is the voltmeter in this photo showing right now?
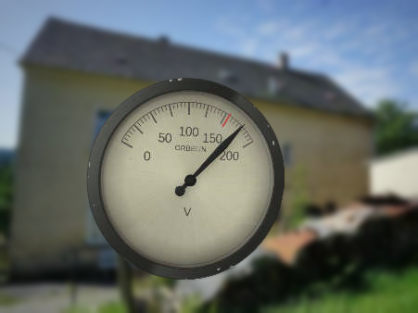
value=175 unit=V
